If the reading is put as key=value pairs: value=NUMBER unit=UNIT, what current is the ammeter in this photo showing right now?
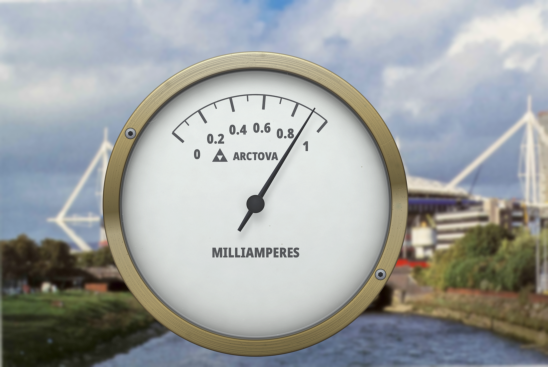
value=0.9 unit=mA
